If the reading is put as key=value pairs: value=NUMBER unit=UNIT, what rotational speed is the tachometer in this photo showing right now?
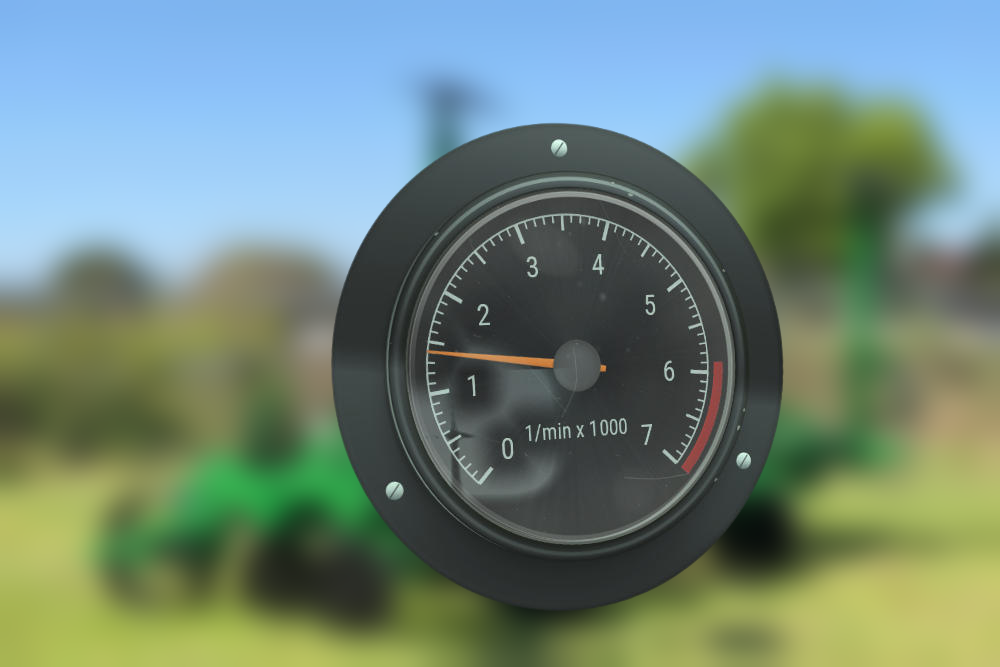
value=1400 unit=rpm
